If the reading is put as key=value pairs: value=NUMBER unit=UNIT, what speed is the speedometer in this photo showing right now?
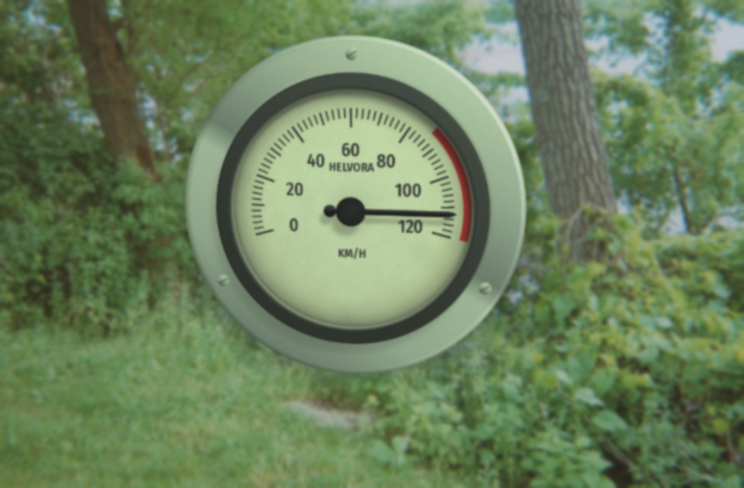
value=112 unit=km/h
